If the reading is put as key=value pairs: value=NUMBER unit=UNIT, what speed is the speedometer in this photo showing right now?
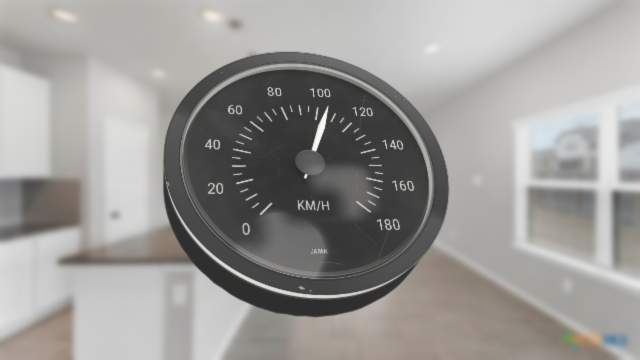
value=105 unit=km/h
